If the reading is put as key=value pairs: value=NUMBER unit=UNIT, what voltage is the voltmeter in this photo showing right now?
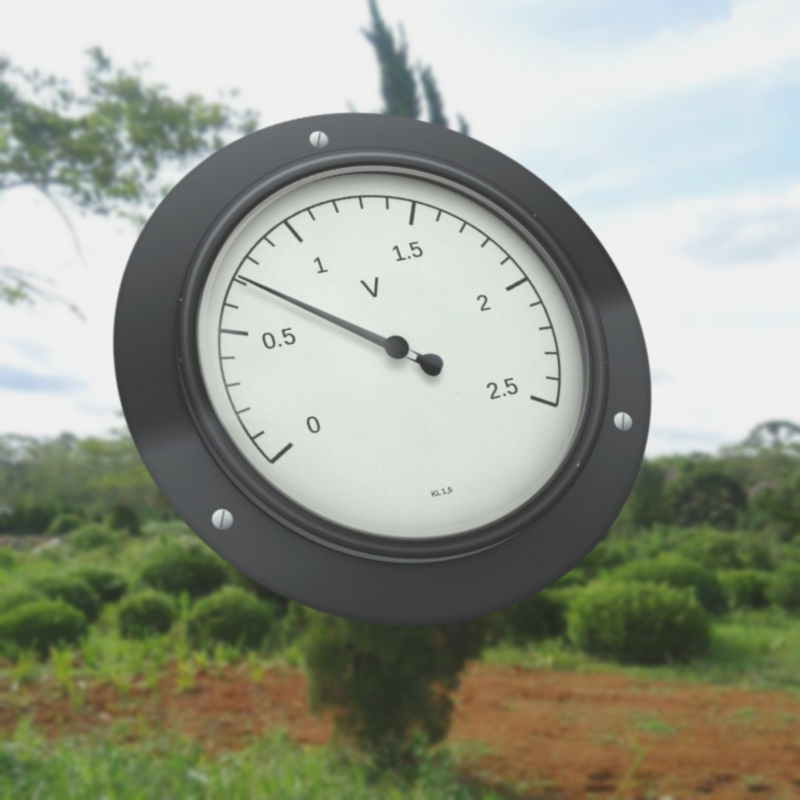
value=0.7 unit=V
